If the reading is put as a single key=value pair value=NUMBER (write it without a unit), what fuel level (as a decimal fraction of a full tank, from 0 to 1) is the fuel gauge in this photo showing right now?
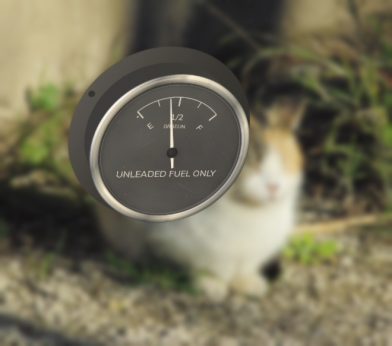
value=0.375
